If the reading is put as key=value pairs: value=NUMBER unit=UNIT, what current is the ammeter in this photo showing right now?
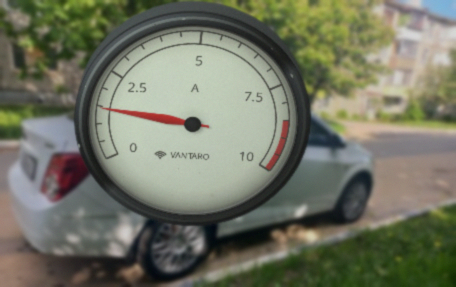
value=1.5 unit=A
